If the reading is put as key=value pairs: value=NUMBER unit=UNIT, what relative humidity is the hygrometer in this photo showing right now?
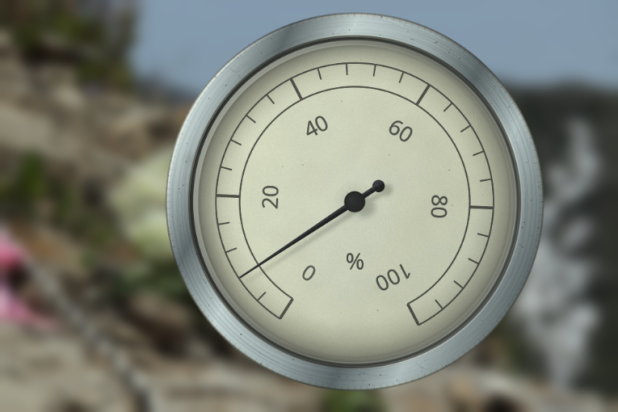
value=8 unit=%
